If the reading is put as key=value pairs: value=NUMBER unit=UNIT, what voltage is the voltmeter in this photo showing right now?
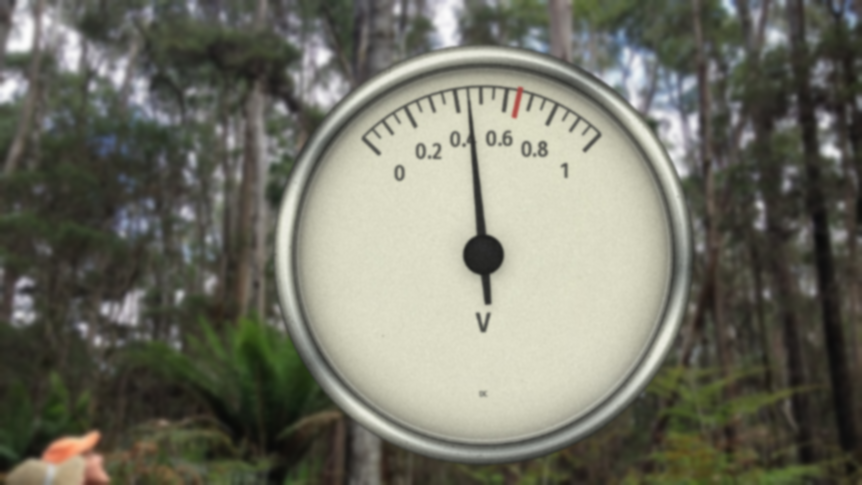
value=0.45 unit=V
